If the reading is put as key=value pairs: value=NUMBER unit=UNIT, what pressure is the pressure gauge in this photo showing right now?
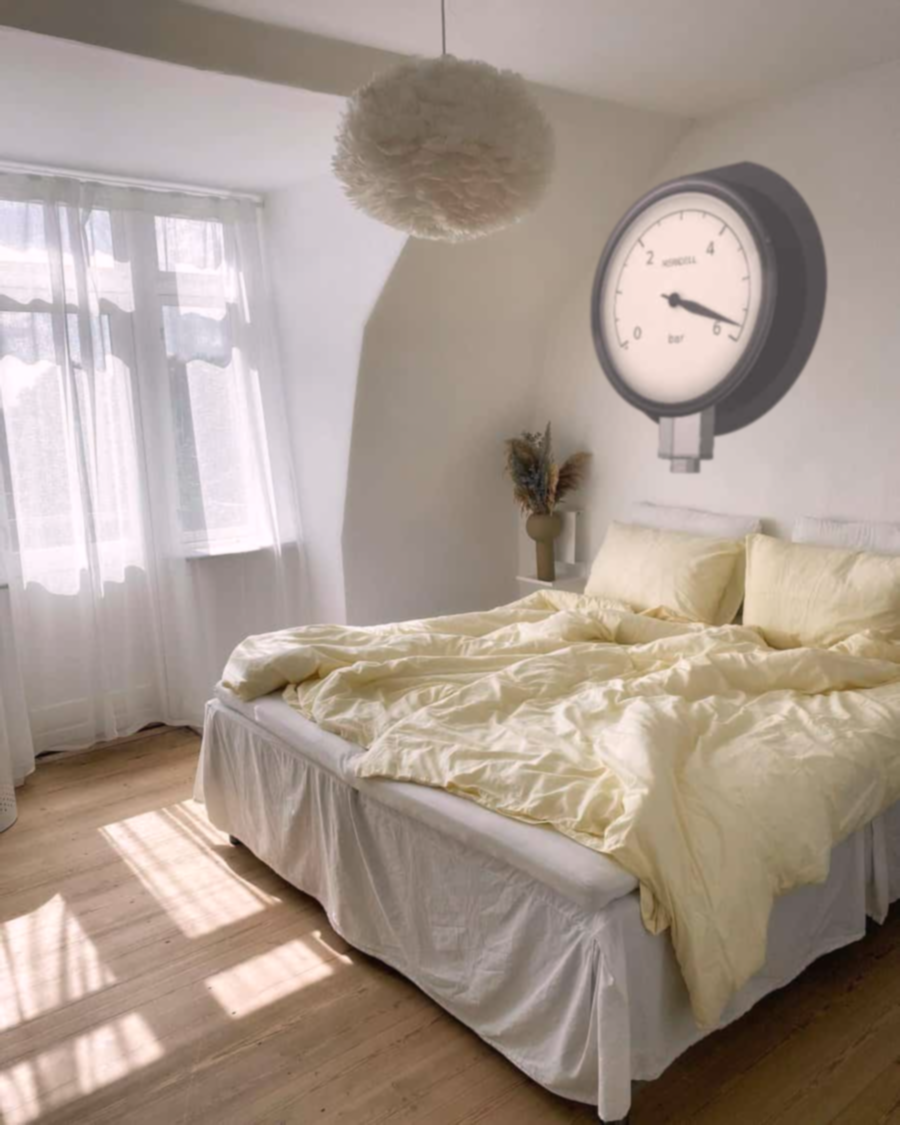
value=5.75 unit=bar
